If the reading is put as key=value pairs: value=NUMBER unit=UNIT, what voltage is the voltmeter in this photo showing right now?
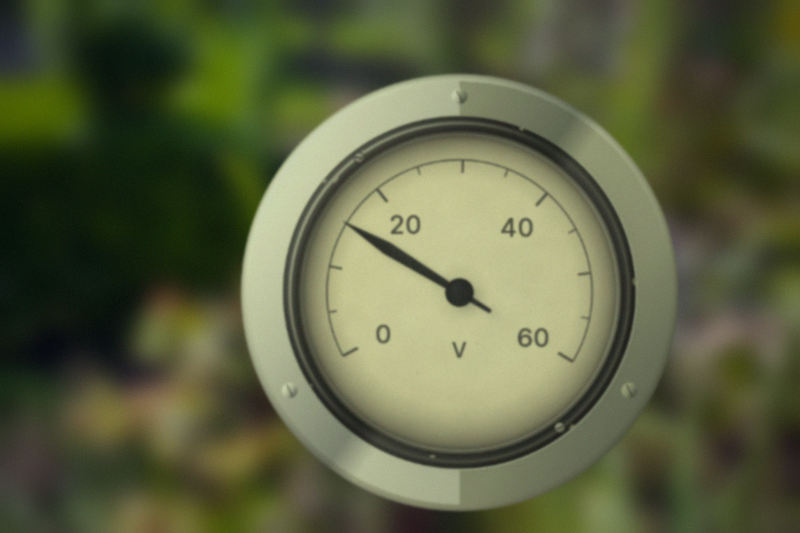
value=15 unit=V
